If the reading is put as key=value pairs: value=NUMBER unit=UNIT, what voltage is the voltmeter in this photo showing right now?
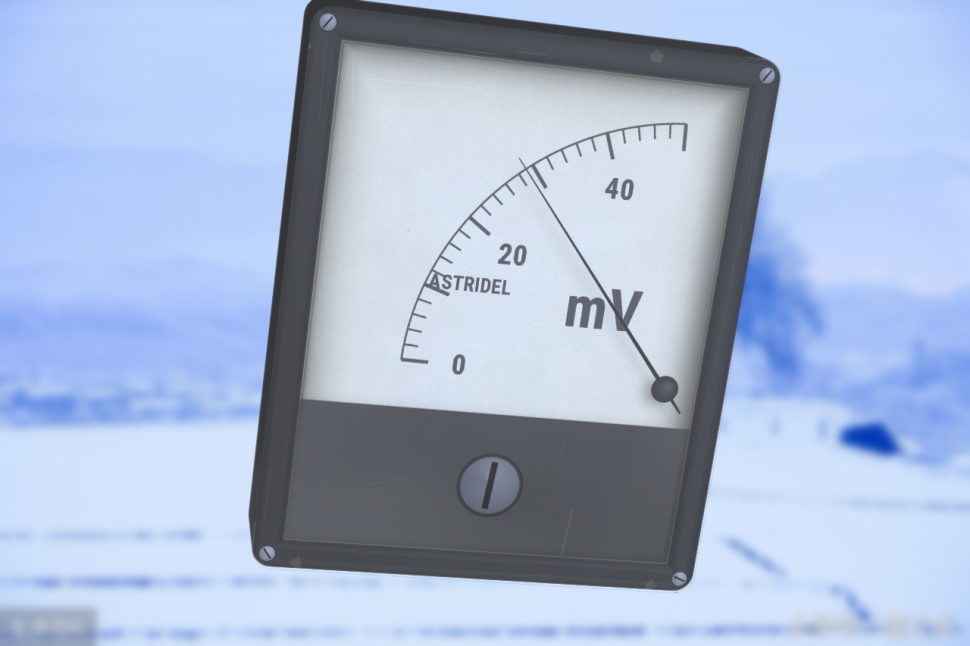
value=29 unit=mV
